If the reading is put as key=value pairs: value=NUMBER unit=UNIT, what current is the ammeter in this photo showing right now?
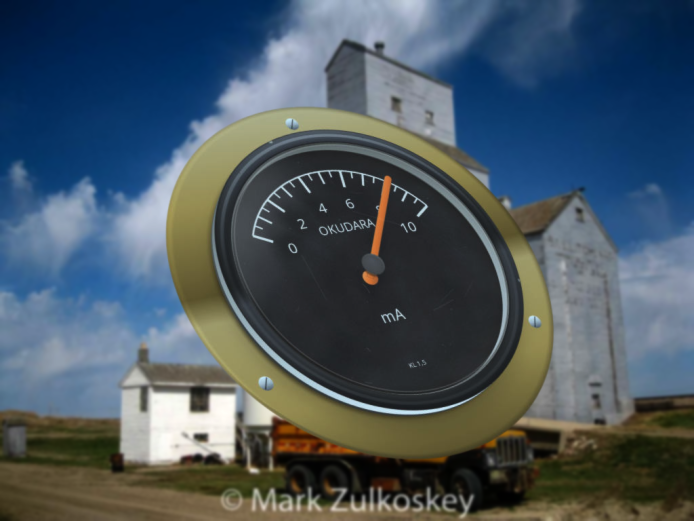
value=8 unit=mA
